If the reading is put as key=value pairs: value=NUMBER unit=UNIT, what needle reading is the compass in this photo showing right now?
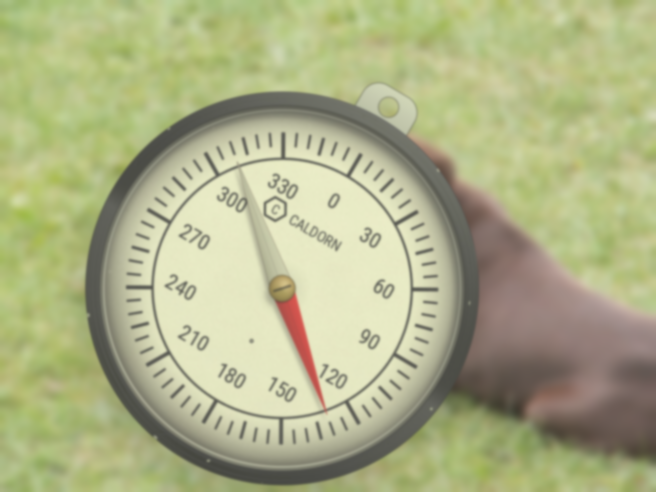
value=130 unit=°
